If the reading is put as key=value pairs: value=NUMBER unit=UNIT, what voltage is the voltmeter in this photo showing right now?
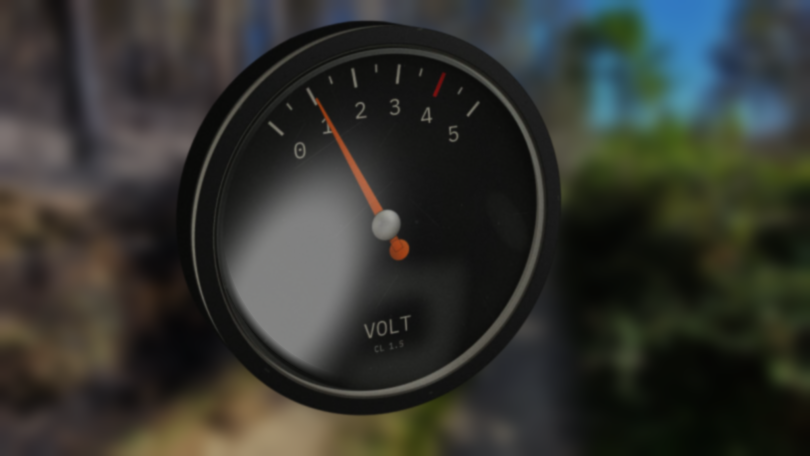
value=1 unit=V
